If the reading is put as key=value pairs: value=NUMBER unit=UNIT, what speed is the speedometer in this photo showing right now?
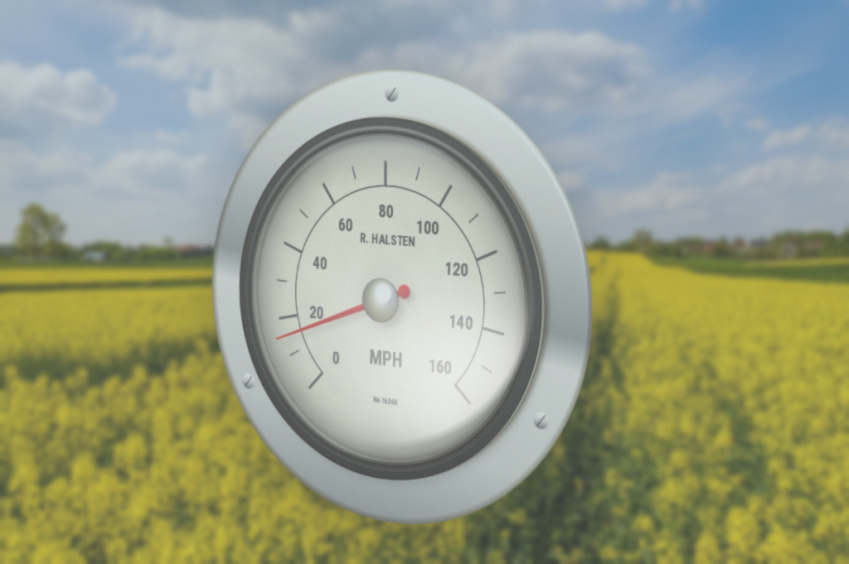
value=15 unit=mph
